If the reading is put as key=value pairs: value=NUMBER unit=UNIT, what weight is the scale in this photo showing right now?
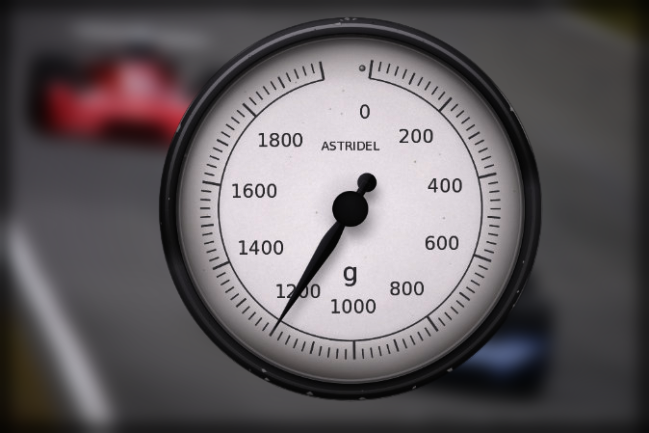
value=1200 unit=g
